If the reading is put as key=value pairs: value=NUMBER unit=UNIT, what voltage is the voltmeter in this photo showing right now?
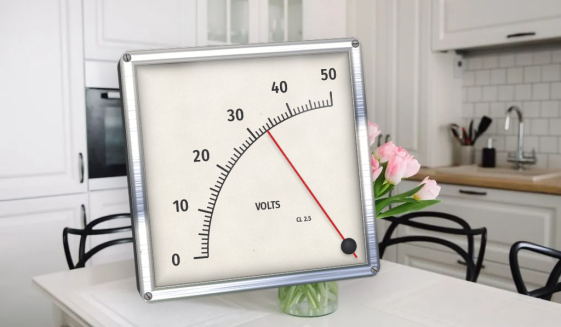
value=33 unit=V
